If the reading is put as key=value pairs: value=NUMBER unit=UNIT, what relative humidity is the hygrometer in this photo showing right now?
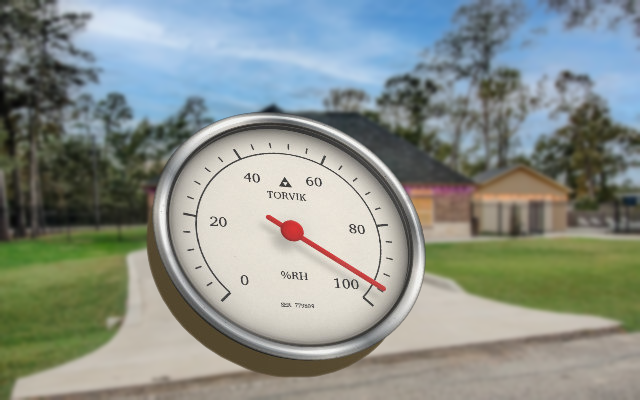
value=96 unit=%
